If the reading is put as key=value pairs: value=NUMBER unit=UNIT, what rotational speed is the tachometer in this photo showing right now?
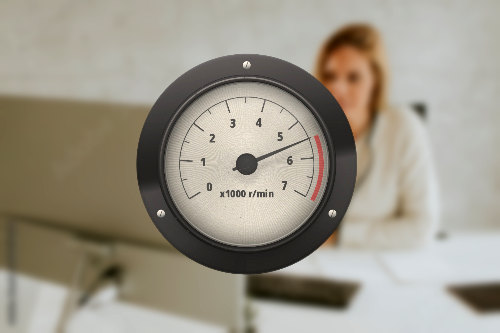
value=5500 unit=rpm
